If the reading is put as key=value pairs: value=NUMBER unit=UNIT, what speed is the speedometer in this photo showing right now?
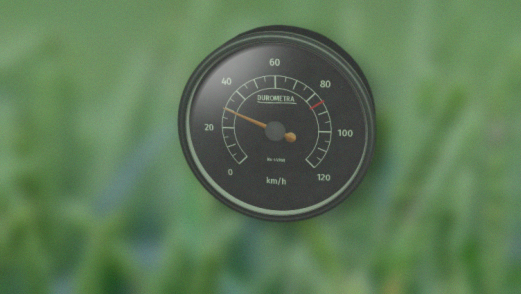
value=30 unit=km/h
